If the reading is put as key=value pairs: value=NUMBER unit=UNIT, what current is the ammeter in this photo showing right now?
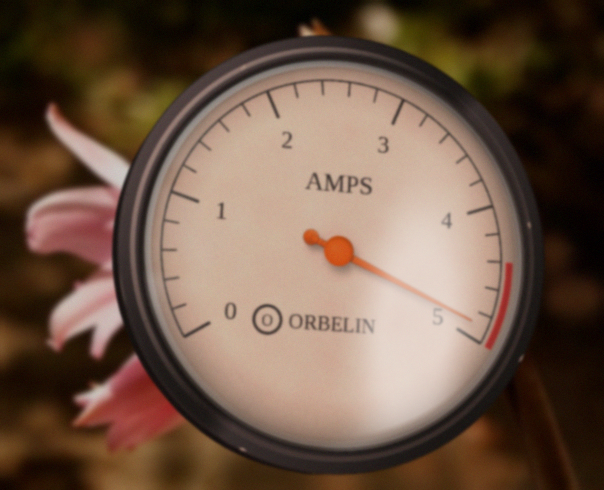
value=4.9 unit=A
